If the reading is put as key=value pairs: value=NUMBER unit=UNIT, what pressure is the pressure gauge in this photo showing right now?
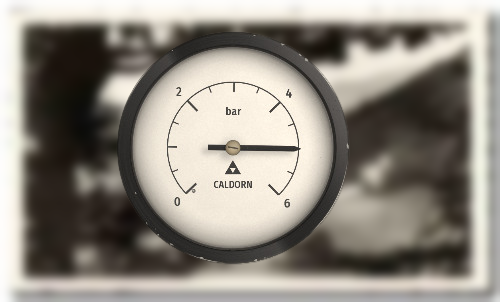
value=5 unit=bar
